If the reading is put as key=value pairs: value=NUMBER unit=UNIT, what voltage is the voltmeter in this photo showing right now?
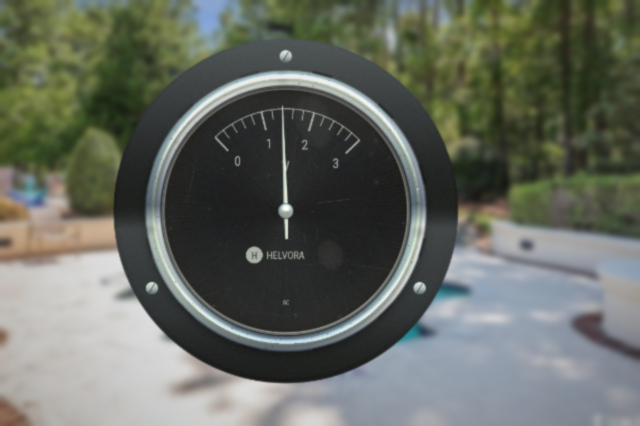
value=1.4 unit=V
